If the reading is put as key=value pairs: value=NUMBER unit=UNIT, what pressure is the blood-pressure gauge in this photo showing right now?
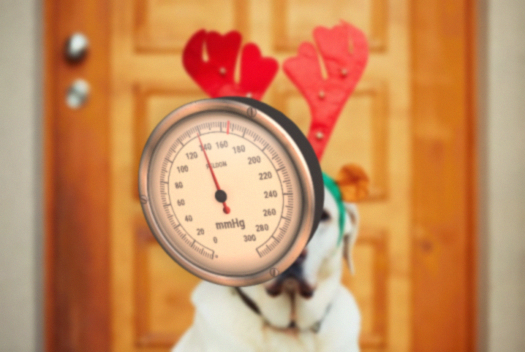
value=140 unit=mmHg
